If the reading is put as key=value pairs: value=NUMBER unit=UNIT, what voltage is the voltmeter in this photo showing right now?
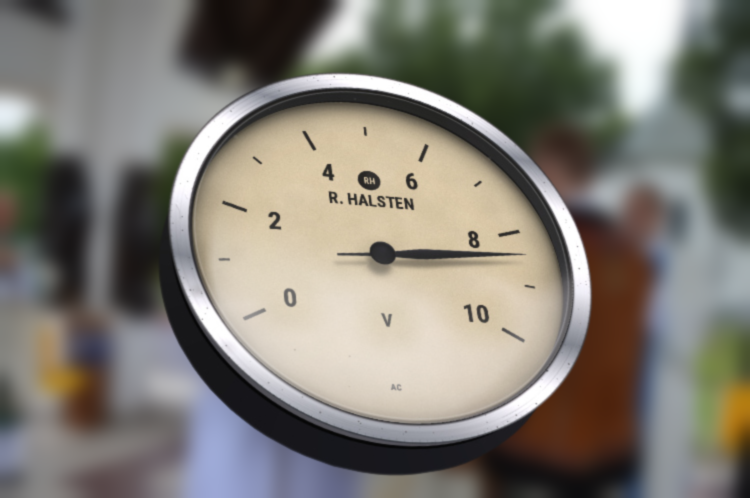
value=8.5 unit=V
